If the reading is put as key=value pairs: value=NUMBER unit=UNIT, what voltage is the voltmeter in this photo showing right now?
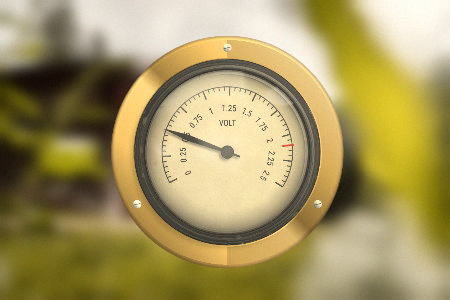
value=0.5 unit=V
